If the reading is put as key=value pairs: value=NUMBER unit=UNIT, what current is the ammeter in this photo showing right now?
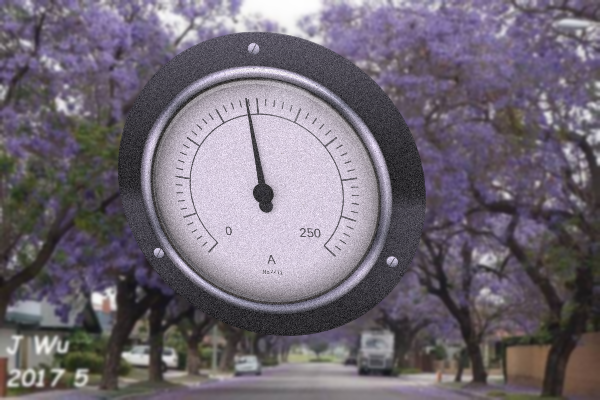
value=120 unit=A
